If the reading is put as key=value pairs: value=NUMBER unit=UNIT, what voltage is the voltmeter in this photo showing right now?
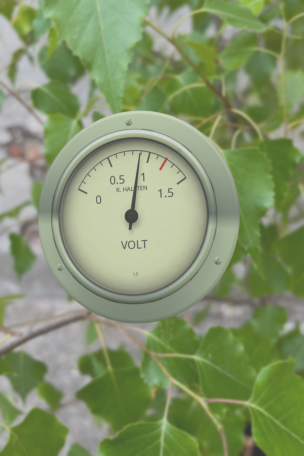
value=0.9 unit=V
